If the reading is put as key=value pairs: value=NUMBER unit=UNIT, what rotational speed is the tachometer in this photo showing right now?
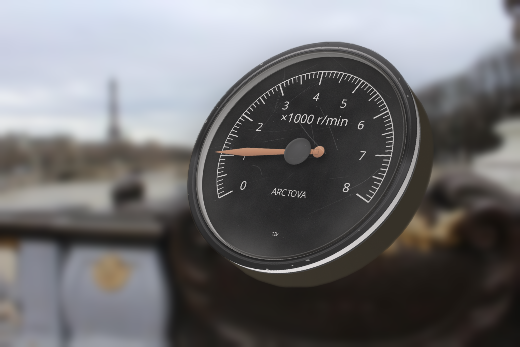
value=1000 unit=rpm
